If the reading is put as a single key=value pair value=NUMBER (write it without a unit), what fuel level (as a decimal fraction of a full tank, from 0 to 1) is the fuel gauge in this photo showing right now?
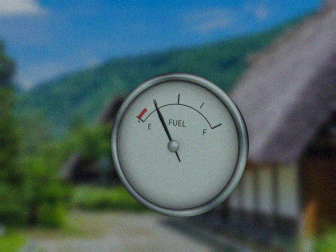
value=0.25
